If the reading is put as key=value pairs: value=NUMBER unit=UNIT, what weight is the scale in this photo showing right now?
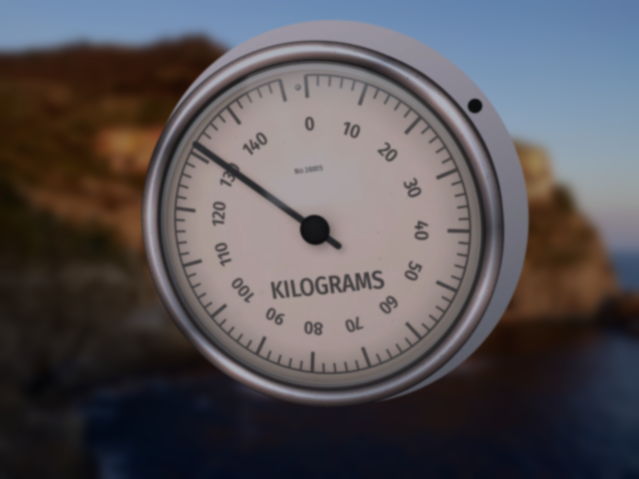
value=132 unit=kg
